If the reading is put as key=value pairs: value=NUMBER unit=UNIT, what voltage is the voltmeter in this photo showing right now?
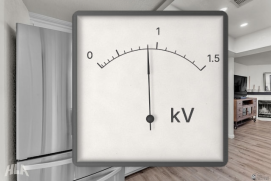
value=0.9 unit=kV
